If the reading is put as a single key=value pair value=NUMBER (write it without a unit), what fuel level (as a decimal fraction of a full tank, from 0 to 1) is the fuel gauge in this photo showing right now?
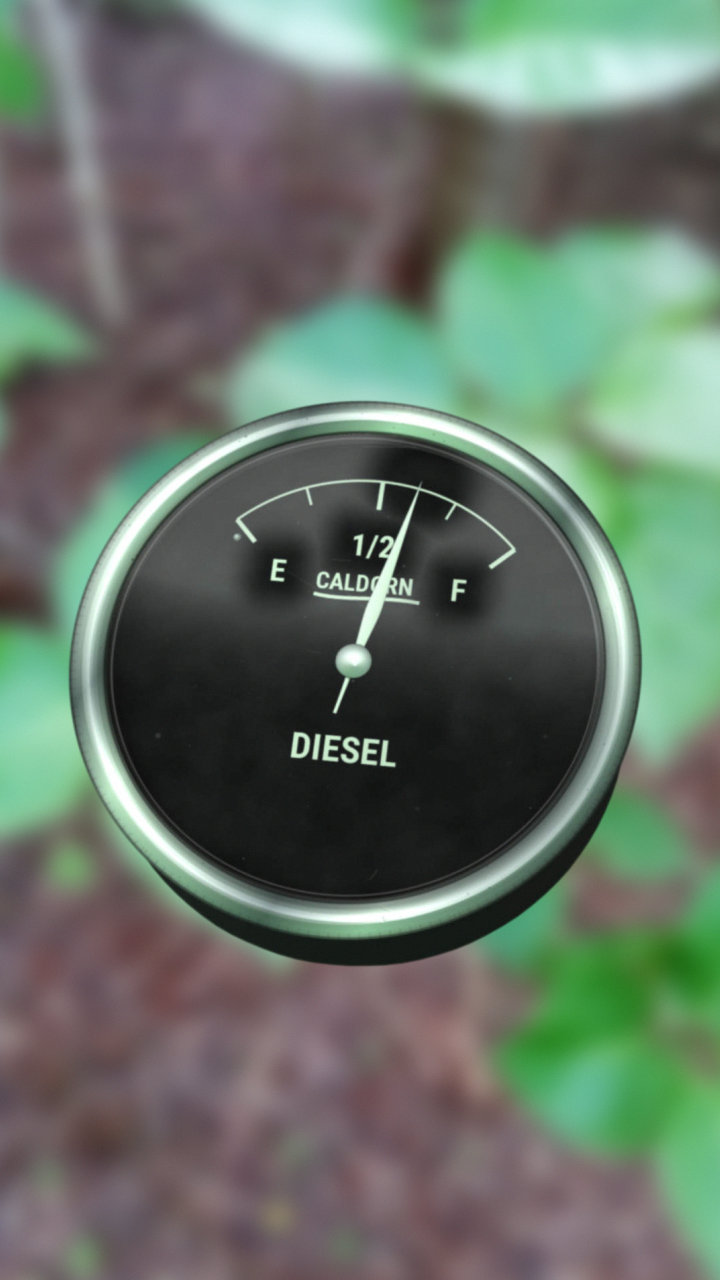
value=0.625
